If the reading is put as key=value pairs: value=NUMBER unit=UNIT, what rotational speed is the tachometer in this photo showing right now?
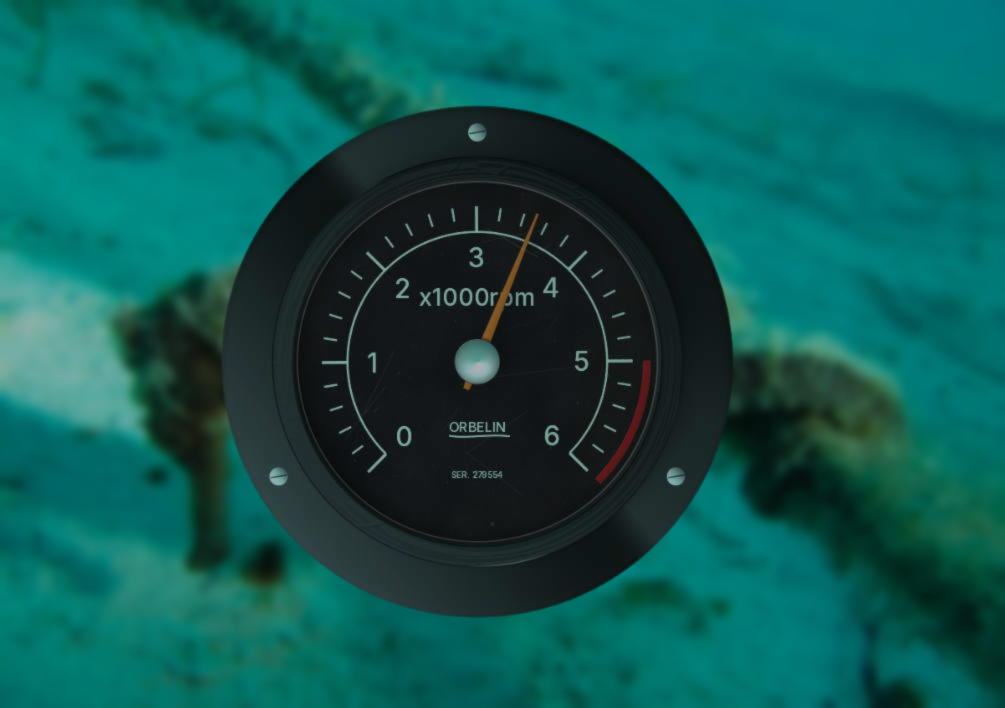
value=3500 unit=rpm
